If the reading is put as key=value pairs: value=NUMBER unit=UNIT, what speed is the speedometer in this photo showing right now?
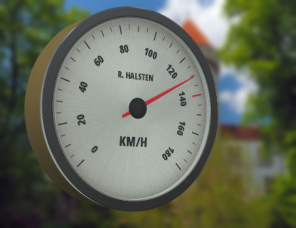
value=130 unit=km/h
